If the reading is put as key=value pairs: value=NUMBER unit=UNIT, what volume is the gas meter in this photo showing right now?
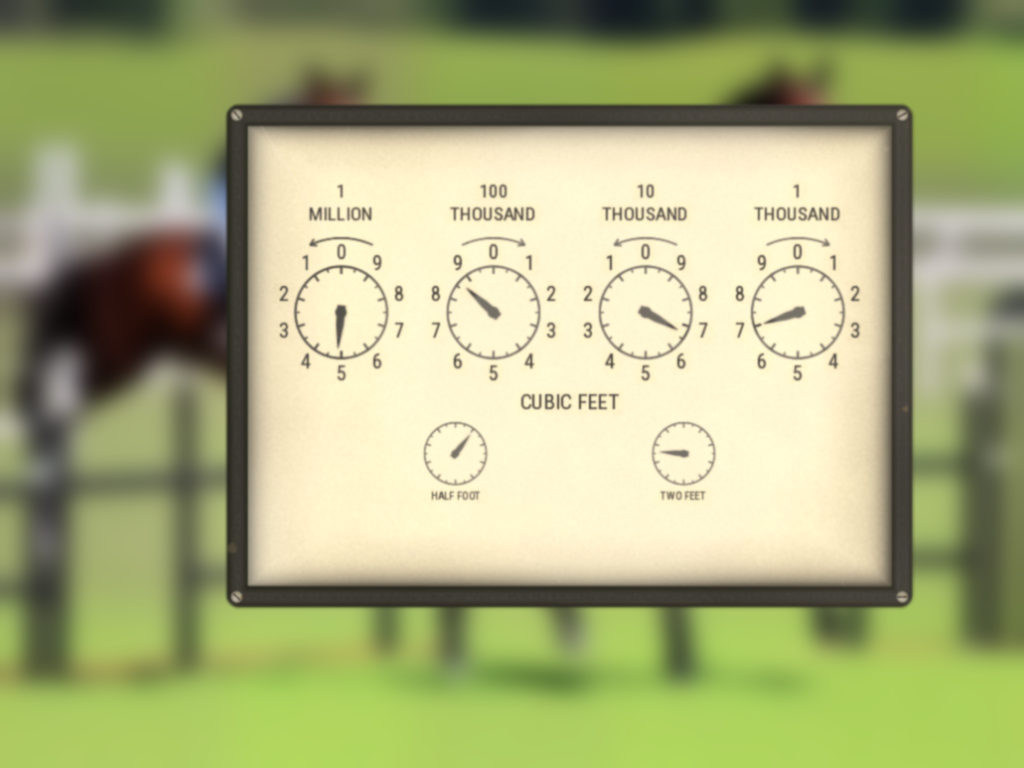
value=486700 unit=ft³
